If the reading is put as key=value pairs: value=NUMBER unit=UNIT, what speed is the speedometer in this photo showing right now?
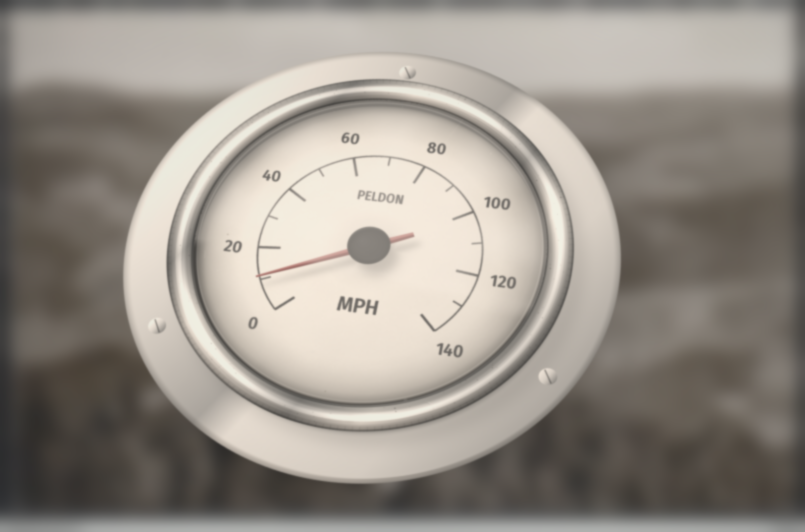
value=10 unit=mph
